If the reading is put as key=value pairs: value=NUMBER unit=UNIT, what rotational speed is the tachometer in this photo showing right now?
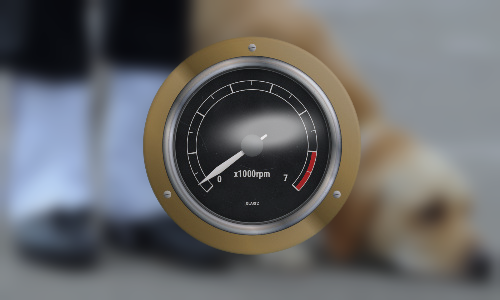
value=250 unit=rpm
